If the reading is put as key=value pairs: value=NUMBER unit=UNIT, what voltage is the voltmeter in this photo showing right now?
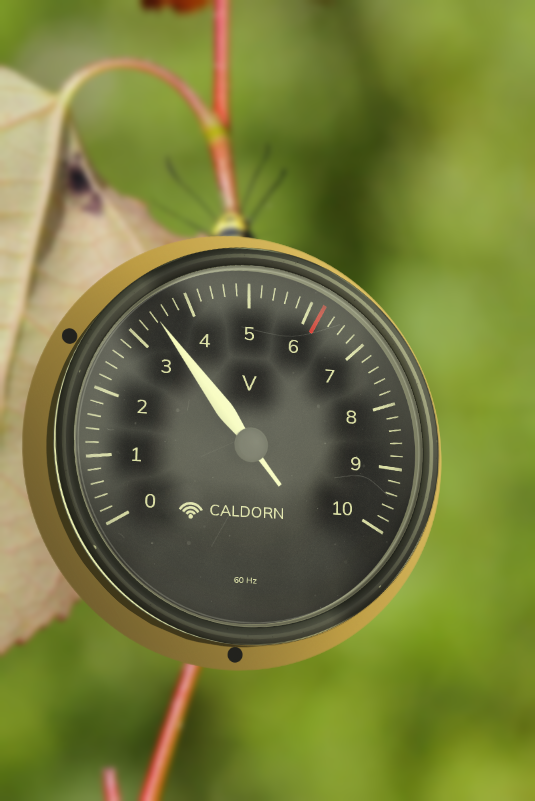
value=3.4 unit=V
